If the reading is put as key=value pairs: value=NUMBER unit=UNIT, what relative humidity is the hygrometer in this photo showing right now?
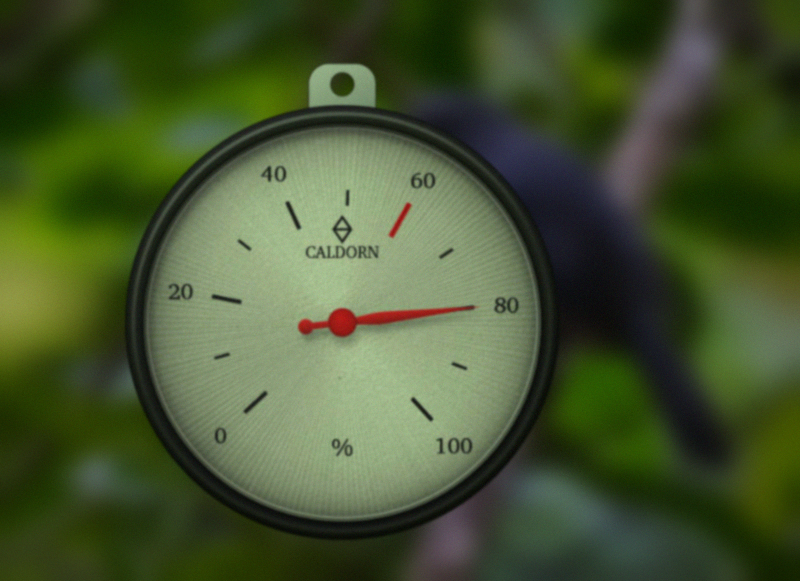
value=80 unit=%
